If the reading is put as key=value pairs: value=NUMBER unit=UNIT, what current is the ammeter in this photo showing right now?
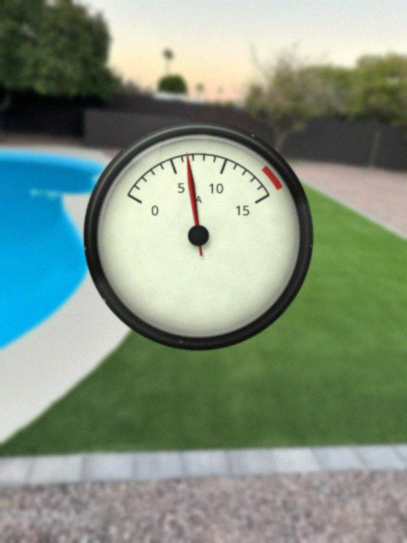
value=6.5 unit=A
